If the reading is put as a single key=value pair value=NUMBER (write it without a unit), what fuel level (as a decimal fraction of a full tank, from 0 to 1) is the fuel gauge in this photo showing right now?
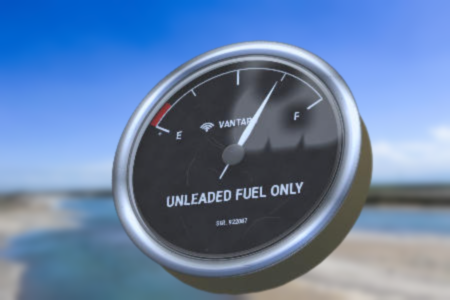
value=0.75
